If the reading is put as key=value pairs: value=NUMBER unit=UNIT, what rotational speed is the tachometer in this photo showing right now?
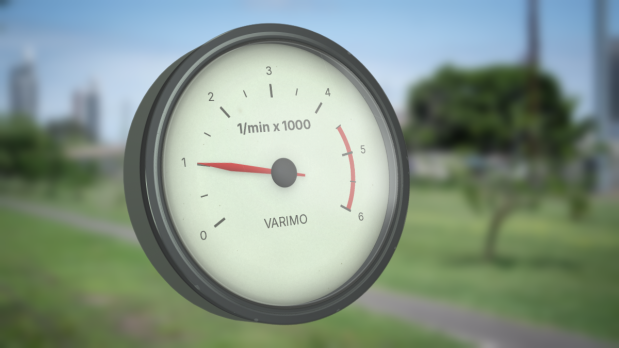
value=1000 unit=rpm
